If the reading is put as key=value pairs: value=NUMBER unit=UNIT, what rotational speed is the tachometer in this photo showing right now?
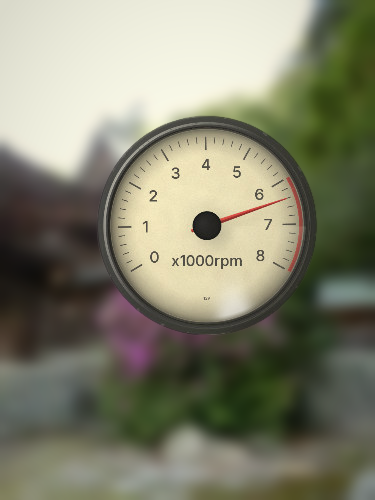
value=6400 unit=rpm
